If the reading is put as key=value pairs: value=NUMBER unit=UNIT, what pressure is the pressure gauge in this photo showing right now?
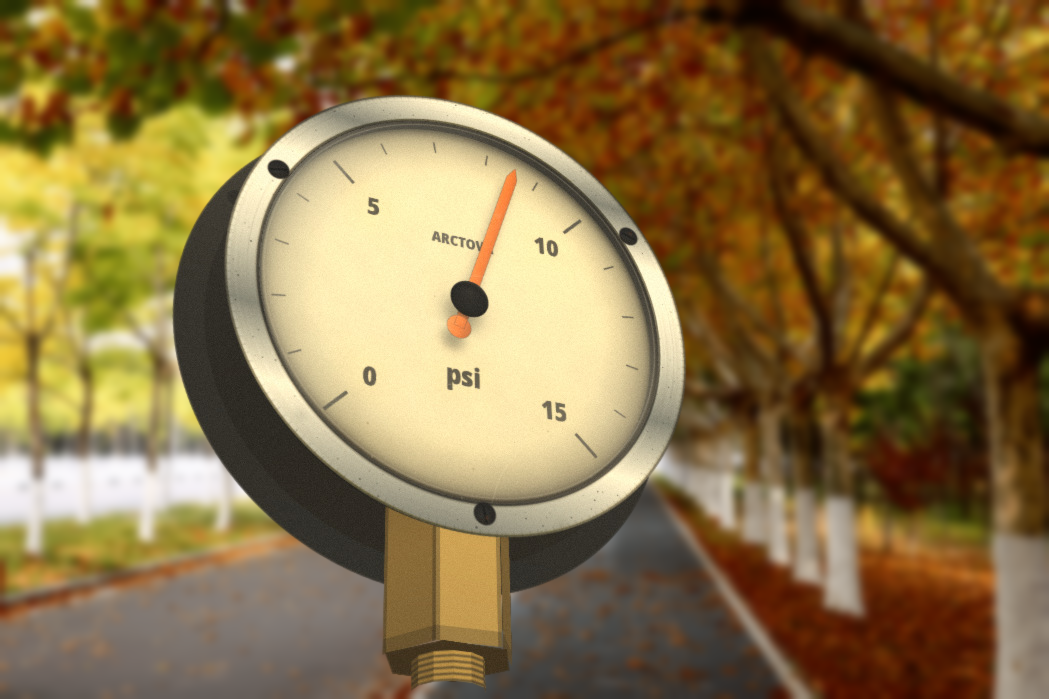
value=8.5 unit=psi
